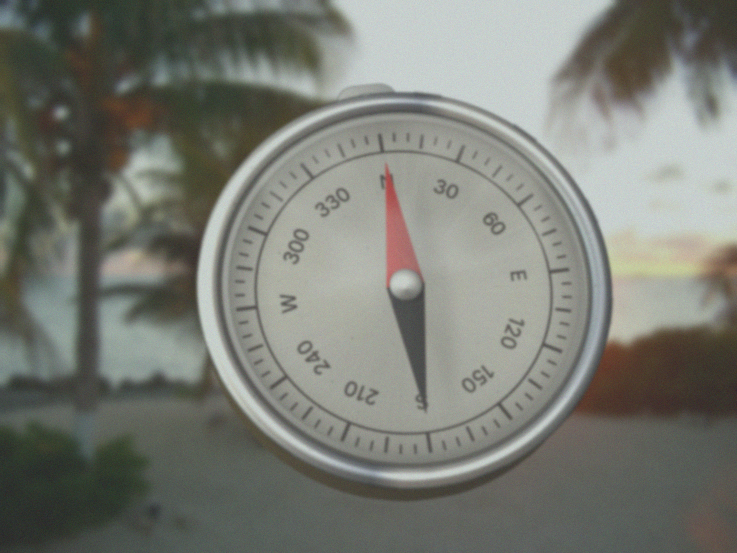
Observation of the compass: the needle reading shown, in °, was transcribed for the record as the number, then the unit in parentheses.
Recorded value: 0 (°)
